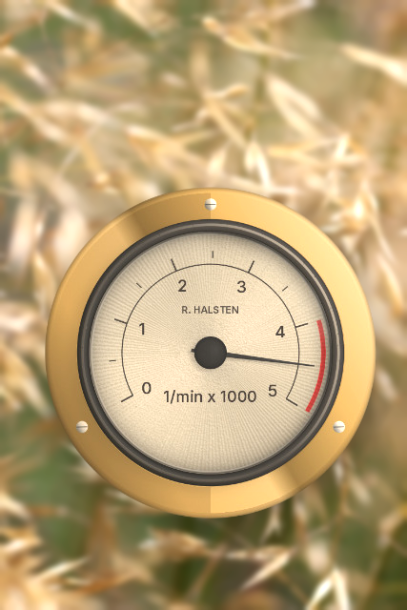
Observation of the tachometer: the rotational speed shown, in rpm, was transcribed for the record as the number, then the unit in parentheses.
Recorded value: 4500 (rpm)
